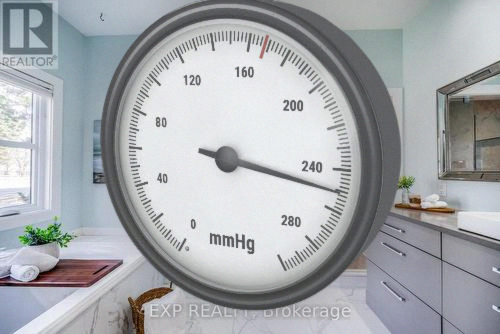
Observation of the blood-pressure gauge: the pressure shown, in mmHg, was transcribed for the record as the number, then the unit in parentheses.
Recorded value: 250 (mmHg)
